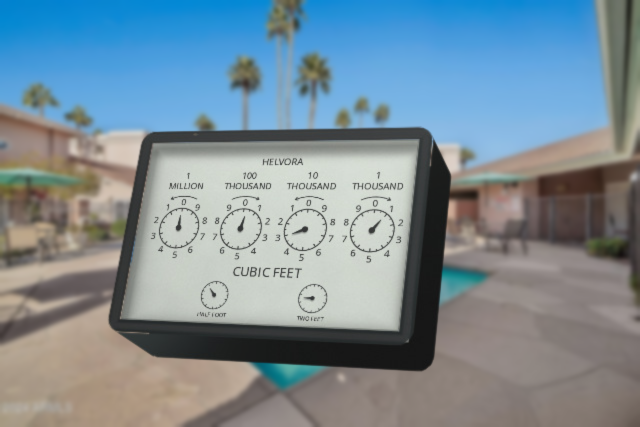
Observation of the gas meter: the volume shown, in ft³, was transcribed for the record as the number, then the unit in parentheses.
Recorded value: 3100 (ft³)
